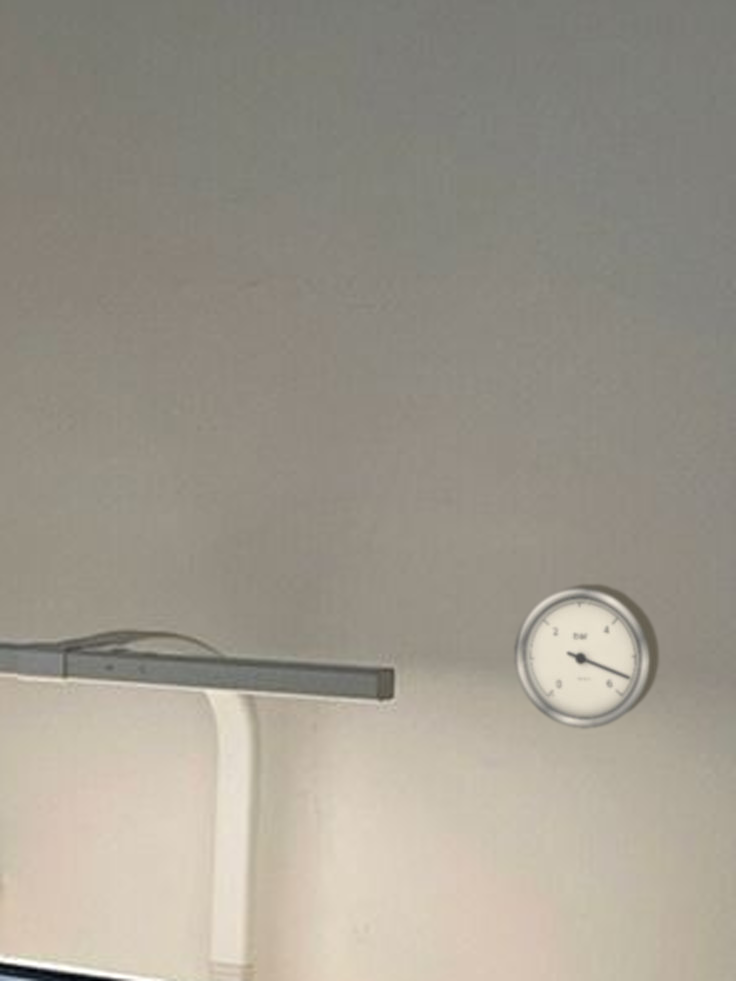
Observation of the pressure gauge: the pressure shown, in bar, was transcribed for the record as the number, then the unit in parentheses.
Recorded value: 5.5 (bar)
